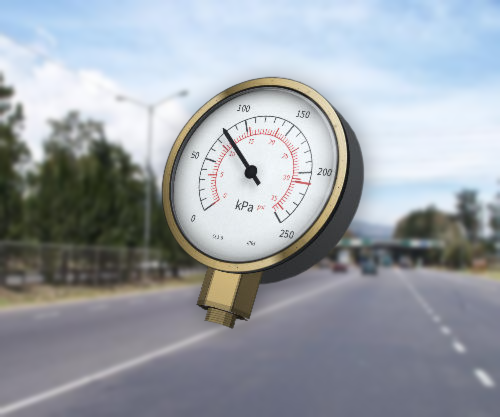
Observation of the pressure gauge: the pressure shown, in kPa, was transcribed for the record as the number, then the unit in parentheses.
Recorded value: 80 (kPa)
